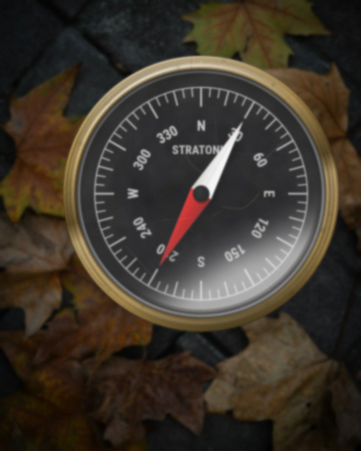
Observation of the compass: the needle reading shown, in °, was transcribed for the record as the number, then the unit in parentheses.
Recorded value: 210 (°)
